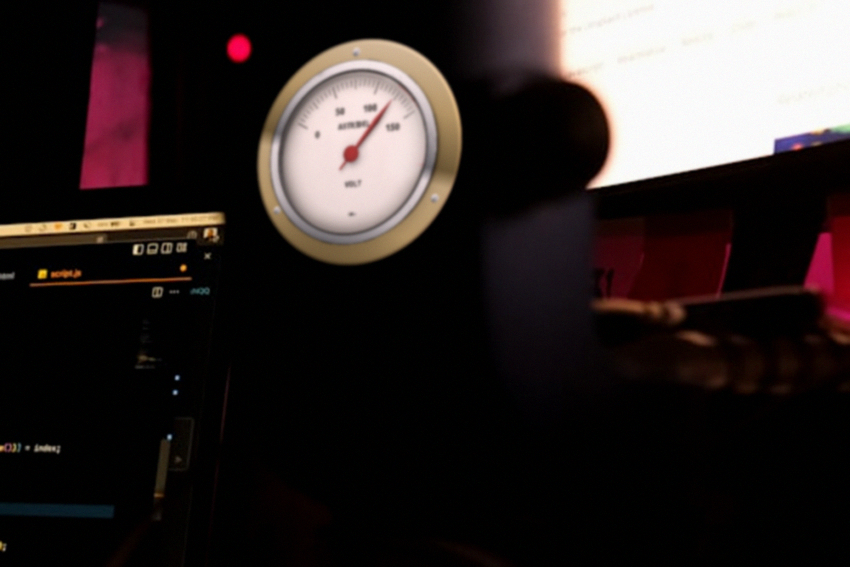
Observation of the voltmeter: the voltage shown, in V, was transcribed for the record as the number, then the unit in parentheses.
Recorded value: 125 (V)
